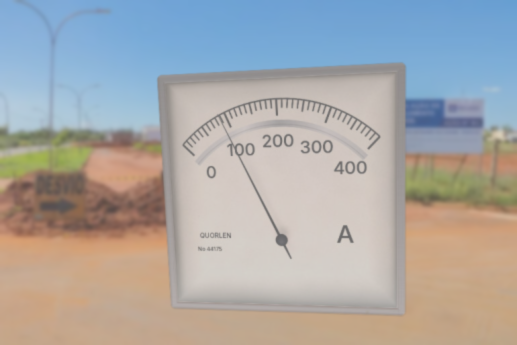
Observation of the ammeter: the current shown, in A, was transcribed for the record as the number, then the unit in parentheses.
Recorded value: 90 (A)
